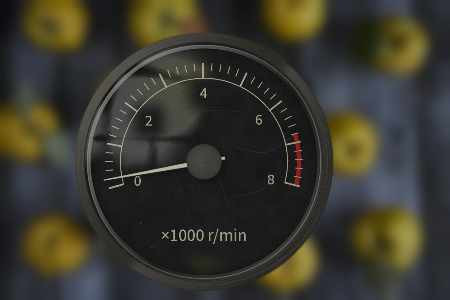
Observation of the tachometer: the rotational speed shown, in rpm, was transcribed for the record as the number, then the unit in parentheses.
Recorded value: 200 (rpm)
